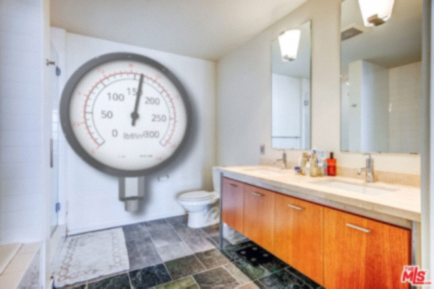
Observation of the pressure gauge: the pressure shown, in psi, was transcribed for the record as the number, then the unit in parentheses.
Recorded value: 160 (psi)
